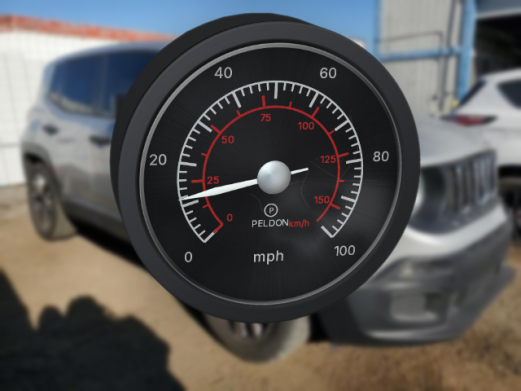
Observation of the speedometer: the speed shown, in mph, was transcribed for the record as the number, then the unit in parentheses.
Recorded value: 12 (mph)
